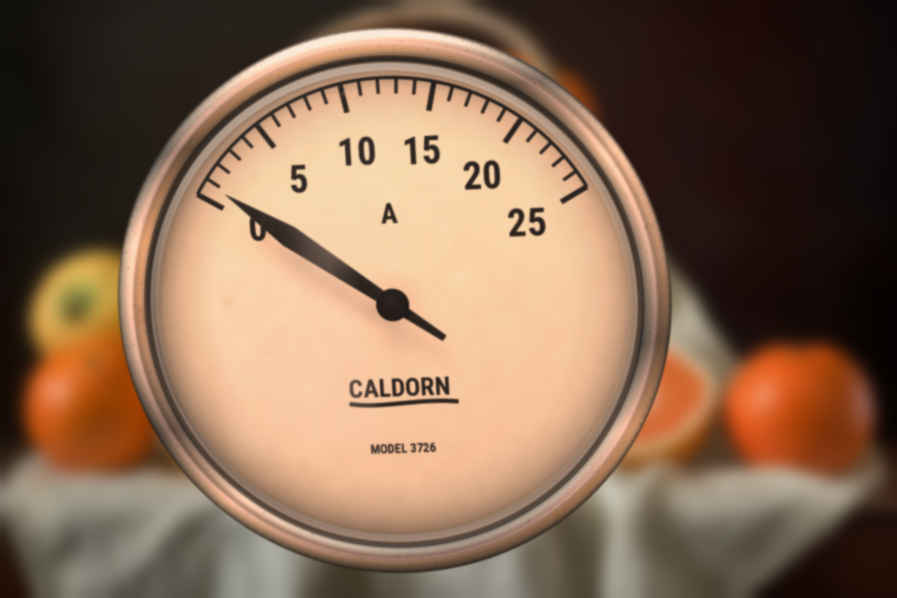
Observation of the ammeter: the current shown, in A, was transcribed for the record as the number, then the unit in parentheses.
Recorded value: 1 (A)
